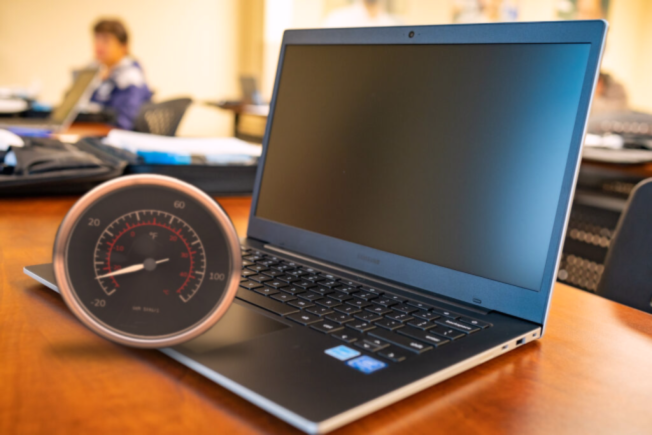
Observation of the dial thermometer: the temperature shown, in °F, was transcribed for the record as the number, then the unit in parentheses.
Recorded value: -8 (°F)
